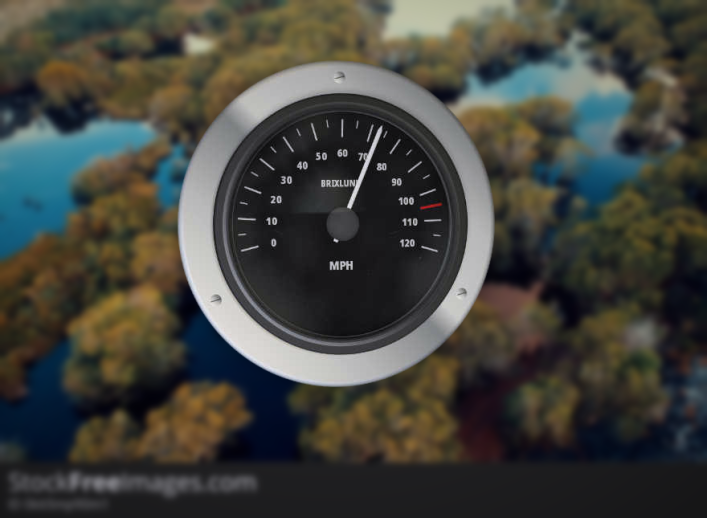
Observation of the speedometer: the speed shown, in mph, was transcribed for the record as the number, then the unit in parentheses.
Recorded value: 72.5 (mph)
